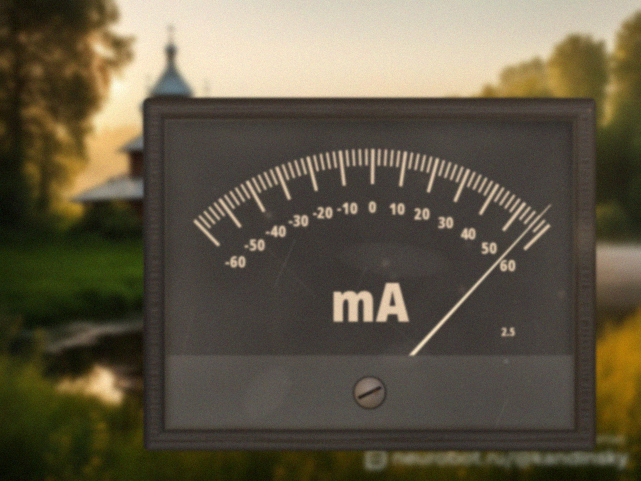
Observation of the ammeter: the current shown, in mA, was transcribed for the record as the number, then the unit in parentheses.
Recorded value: 56 (mA)
